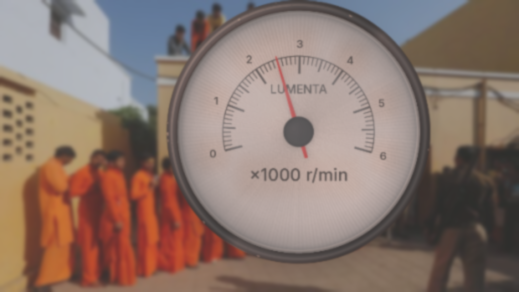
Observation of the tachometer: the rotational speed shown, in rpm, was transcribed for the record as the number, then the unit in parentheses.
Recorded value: 2500 (rpm)
